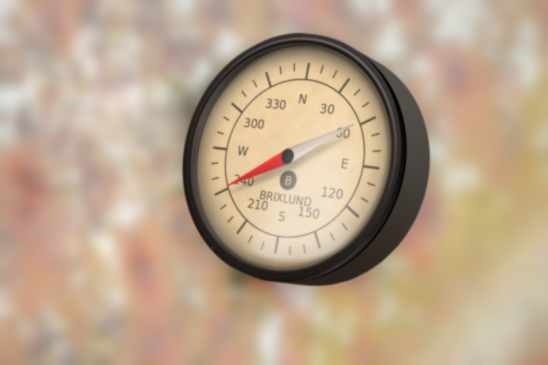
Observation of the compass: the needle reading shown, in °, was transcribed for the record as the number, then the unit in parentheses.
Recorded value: 240 (°)
